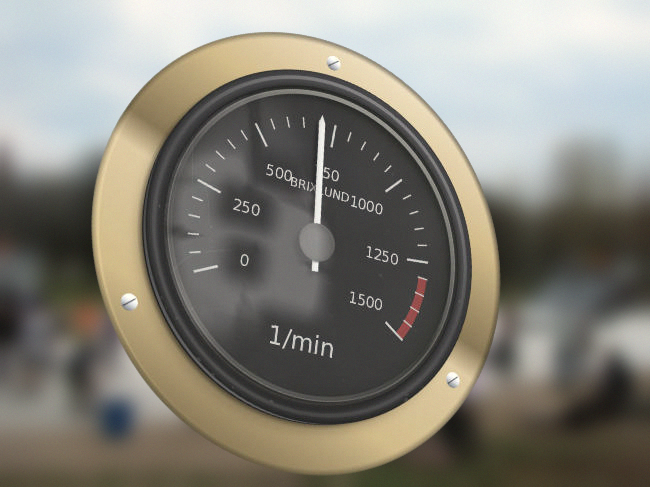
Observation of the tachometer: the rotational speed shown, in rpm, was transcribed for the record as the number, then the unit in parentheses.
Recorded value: 700 (rpm)
